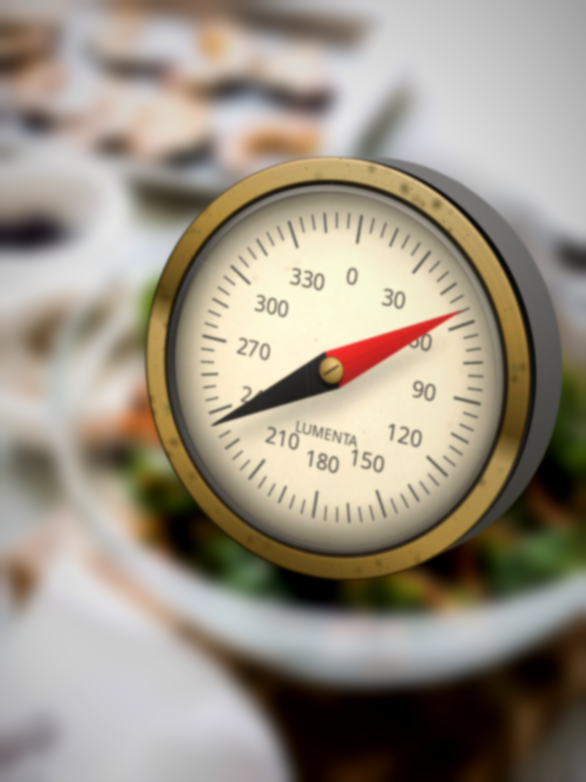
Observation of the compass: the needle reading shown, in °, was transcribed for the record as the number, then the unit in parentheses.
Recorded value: 55 (°)
